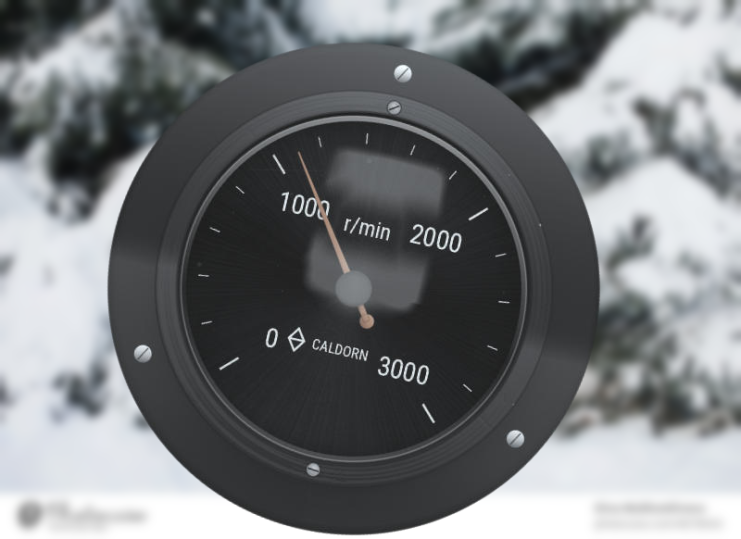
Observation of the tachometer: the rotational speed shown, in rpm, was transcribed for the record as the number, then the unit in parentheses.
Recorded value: 1100 (rpm)
